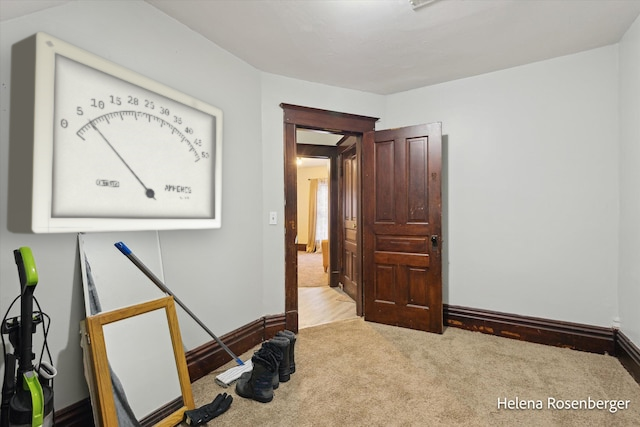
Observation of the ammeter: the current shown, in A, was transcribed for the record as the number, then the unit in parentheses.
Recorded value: 5 (A)
